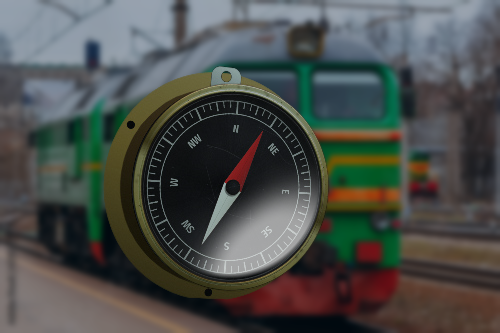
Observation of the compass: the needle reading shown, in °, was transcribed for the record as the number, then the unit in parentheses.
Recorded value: 25 (°)
